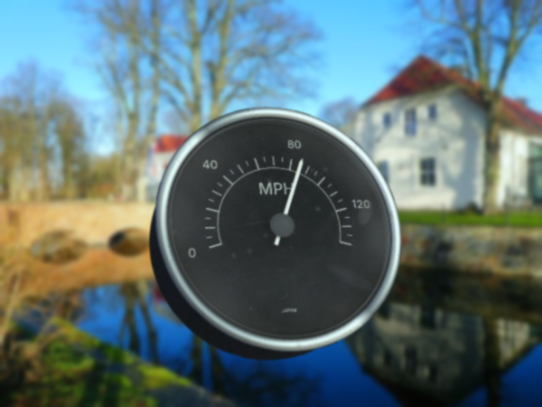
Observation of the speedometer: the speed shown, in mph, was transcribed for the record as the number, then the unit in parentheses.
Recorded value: 85 (mph)
